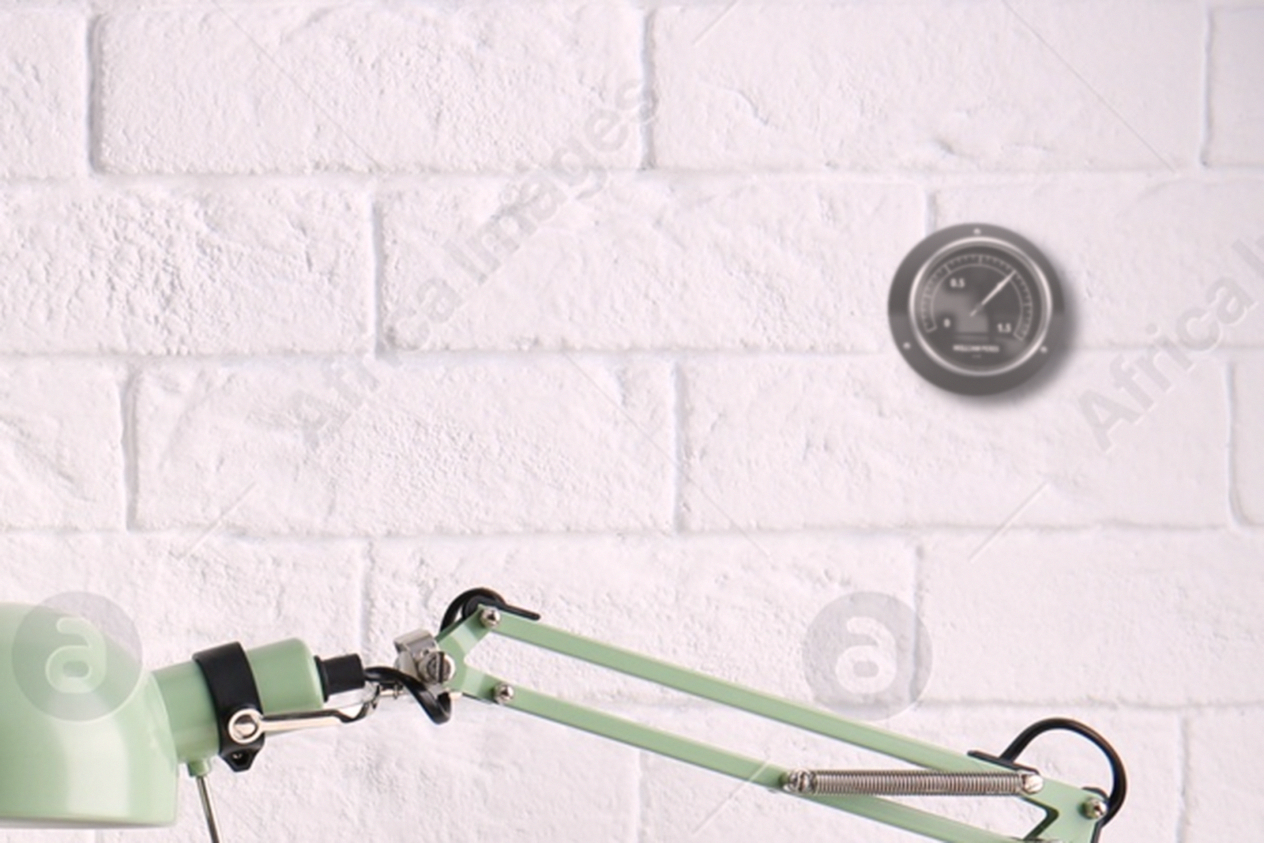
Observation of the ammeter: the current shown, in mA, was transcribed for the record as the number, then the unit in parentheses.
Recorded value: 1 (mA)
